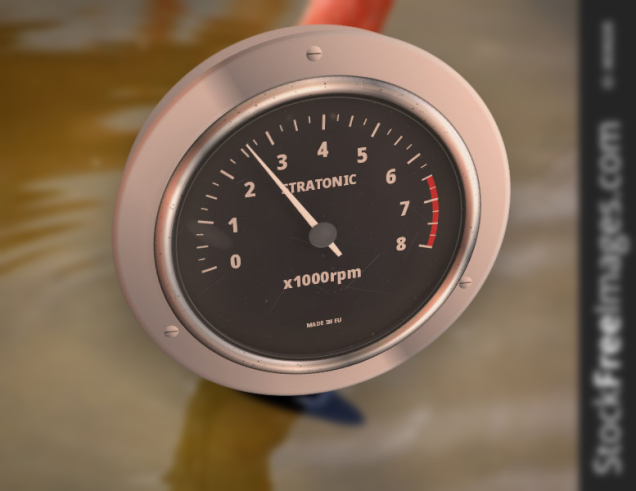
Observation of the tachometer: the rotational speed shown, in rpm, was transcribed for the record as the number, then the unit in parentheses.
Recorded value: 2625 (rpm)
